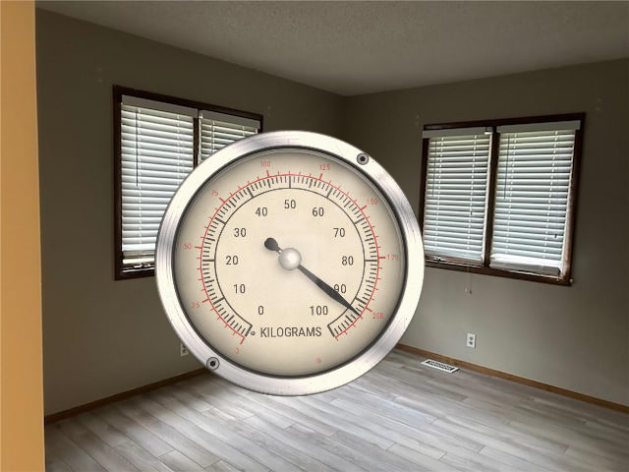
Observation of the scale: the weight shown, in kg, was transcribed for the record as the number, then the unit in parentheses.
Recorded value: 93 (kg)
